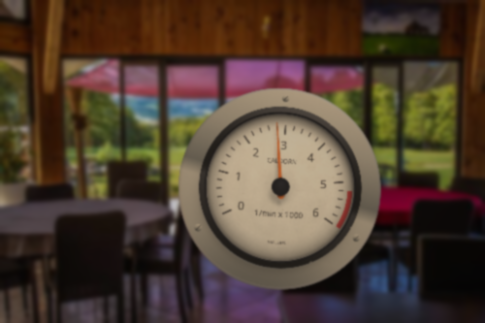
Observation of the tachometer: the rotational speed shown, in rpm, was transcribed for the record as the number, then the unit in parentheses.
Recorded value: 2800 (rpm)
